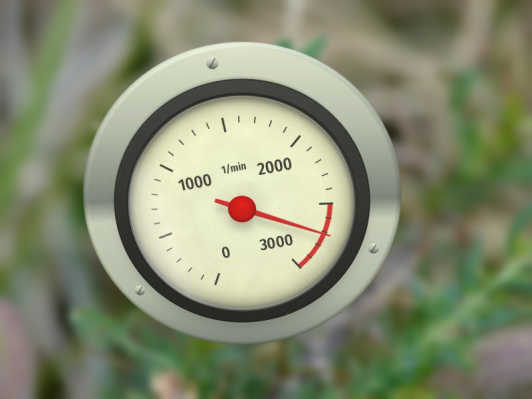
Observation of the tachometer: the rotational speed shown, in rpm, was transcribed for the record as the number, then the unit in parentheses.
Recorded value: 2700 (rpm)
